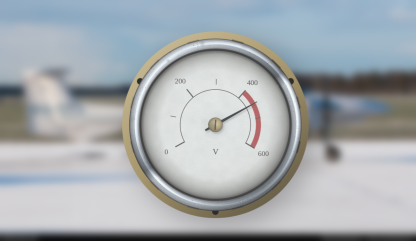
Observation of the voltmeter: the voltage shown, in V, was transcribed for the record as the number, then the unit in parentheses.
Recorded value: 450 (V)
